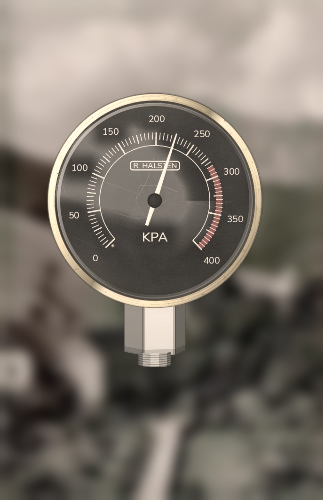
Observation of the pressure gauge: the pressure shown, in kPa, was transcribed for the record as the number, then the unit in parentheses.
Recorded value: 225 (kPa)
